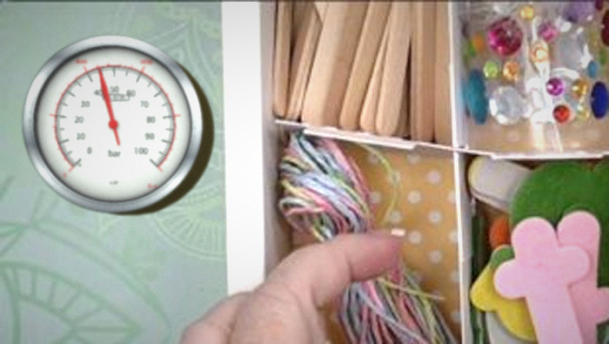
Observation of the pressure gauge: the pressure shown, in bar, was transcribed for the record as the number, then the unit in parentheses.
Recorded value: 45 (bar)
